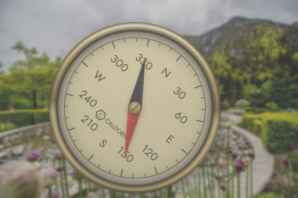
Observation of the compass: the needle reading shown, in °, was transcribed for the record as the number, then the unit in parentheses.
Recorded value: 150 (°)
